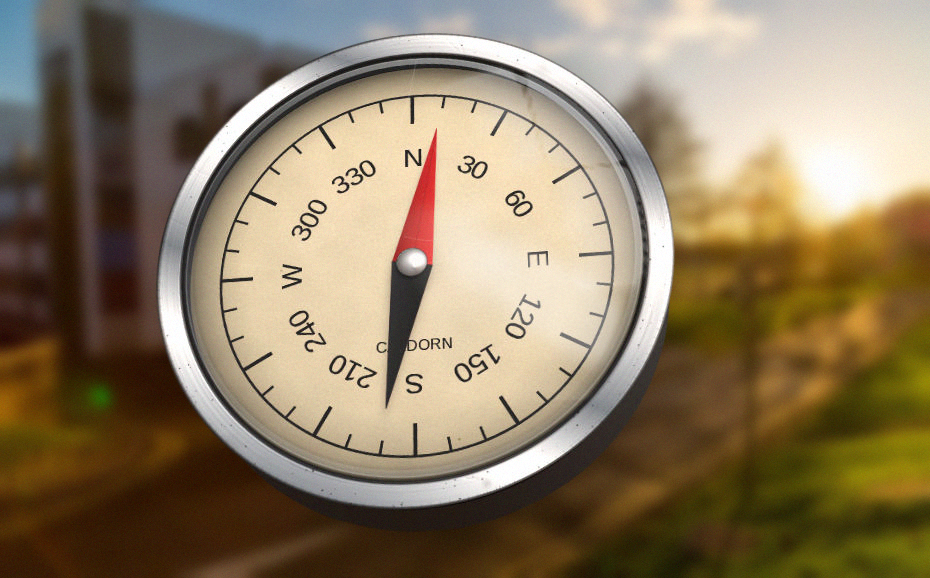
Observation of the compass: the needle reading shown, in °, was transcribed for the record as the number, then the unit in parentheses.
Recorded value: 10 (°)
